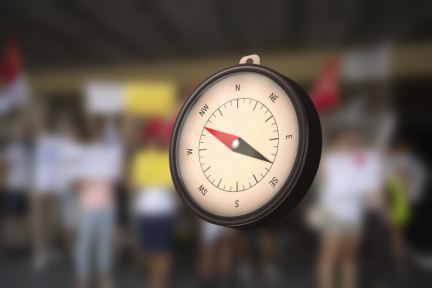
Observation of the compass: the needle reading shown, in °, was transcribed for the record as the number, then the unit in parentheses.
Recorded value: 300 (°)
